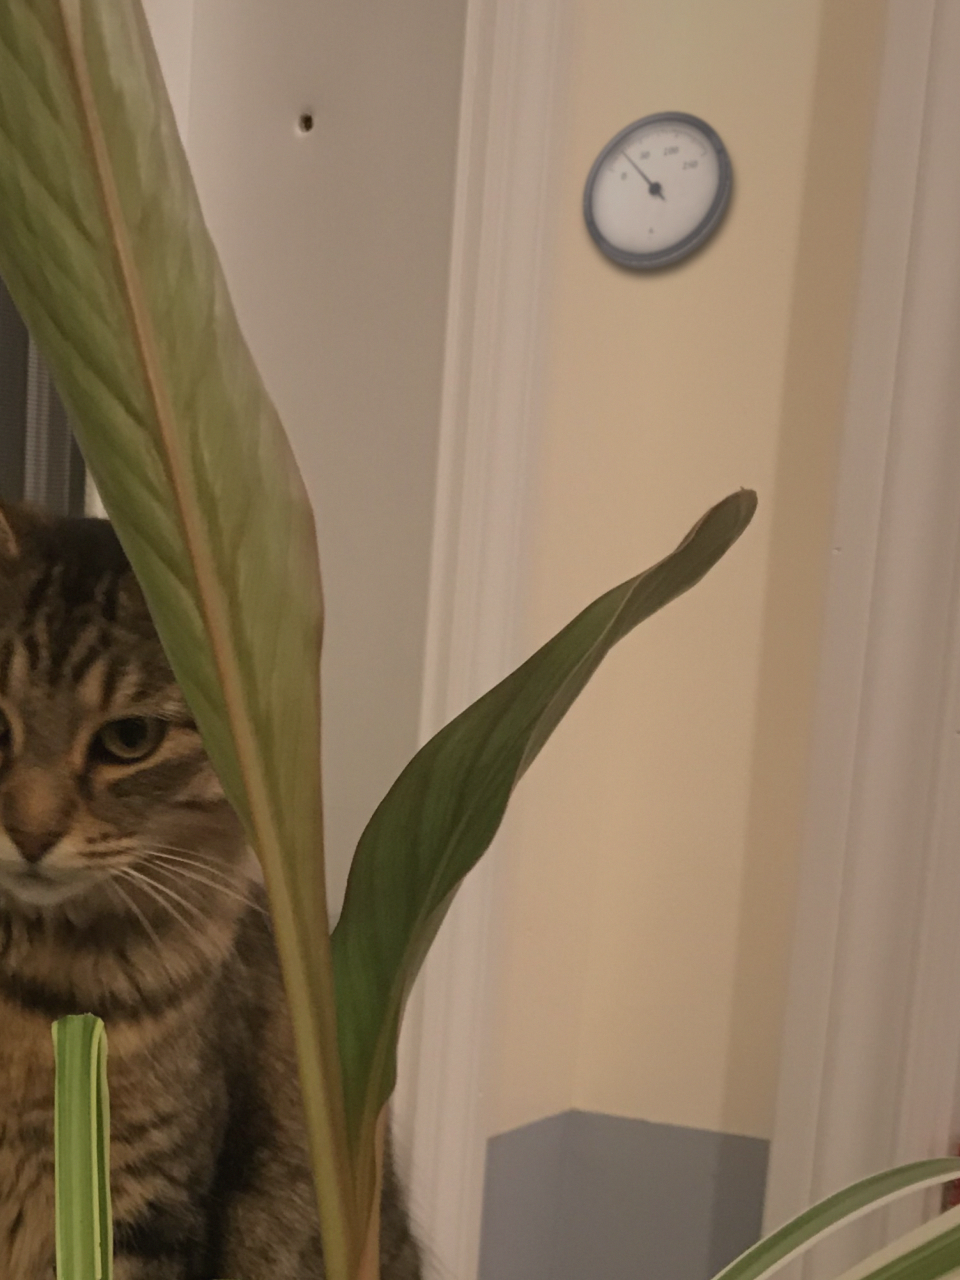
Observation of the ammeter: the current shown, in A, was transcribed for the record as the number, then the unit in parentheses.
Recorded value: 25 (A)
